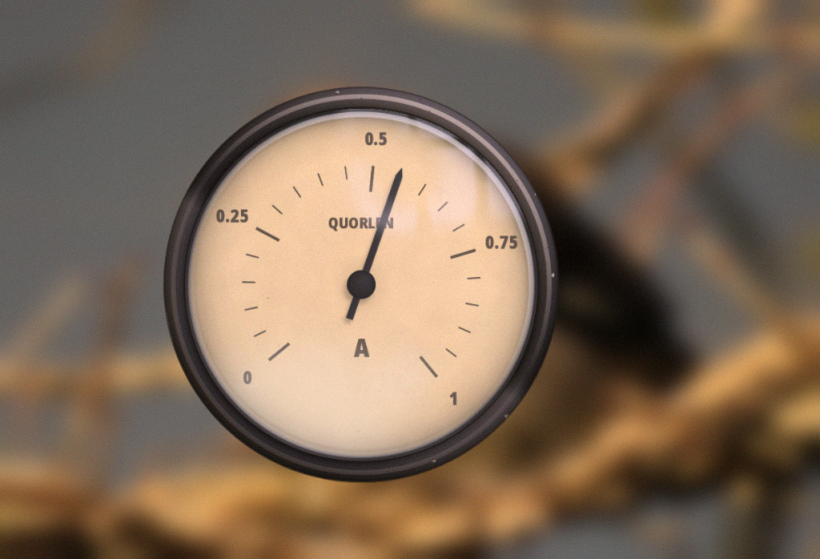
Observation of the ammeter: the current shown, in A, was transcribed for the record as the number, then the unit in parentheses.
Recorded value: 0.55 (A)
